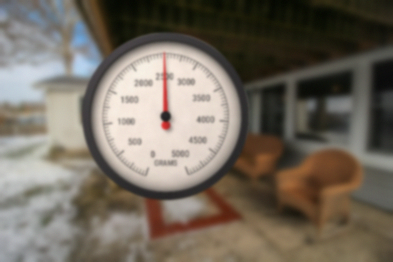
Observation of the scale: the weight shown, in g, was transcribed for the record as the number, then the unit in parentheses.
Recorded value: 2500 (g)
